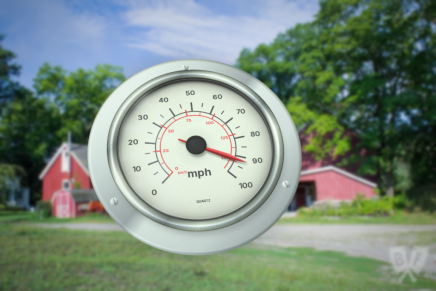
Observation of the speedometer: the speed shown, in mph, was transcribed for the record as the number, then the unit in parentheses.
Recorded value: 92.5 (mph)
